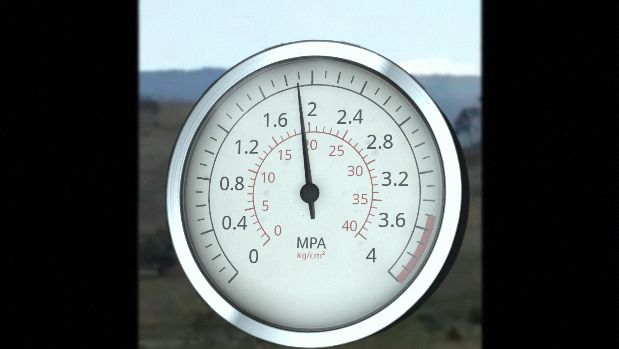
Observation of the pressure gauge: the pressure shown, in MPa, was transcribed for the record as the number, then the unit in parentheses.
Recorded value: 1.9 (MPa)
